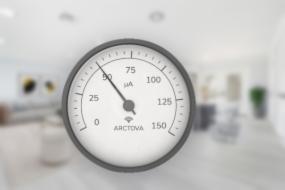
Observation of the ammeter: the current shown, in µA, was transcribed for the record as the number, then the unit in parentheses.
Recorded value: 50 (µA)
